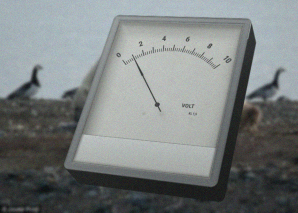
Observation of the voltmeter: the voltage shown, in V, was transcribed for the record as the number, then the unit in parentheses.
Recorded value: 1 (V)
